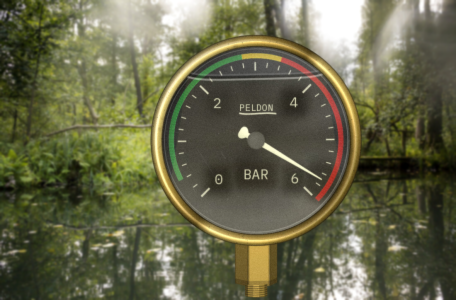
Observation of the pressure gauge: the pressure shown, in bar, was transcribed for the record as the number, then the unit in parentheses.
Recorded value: 5.7 (bar)
